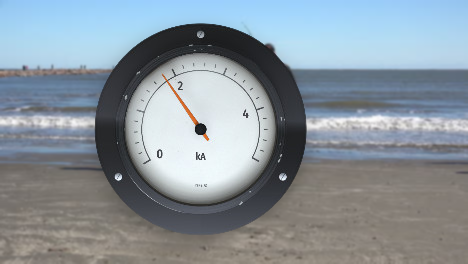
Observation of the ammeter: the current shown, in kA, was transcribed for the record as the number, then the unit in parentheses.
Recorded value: 1.8 (kA)
